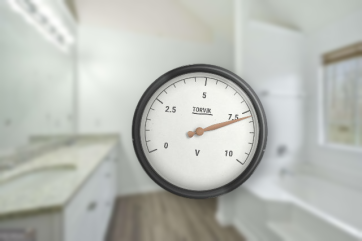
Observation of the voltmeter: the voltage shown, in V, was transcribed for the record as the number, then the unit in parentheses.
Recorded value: 7.75 (V)
